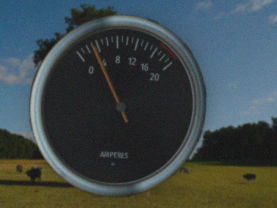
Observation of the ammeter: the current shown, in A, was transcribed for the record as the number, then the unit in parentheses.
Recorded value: 3 (A)
